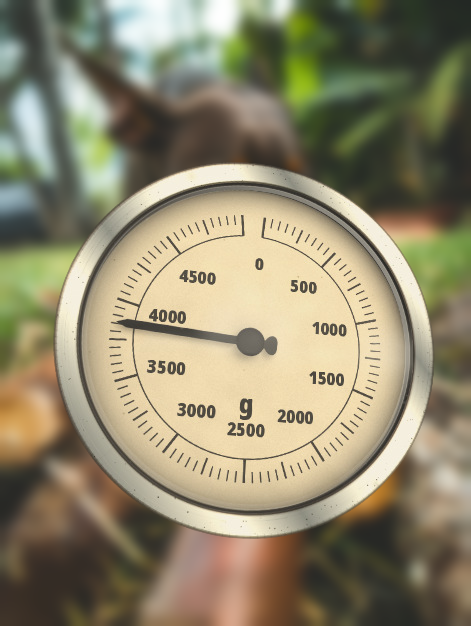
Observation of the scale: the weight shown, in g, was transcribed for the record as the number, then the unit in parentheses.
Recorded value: 3850 (g)
